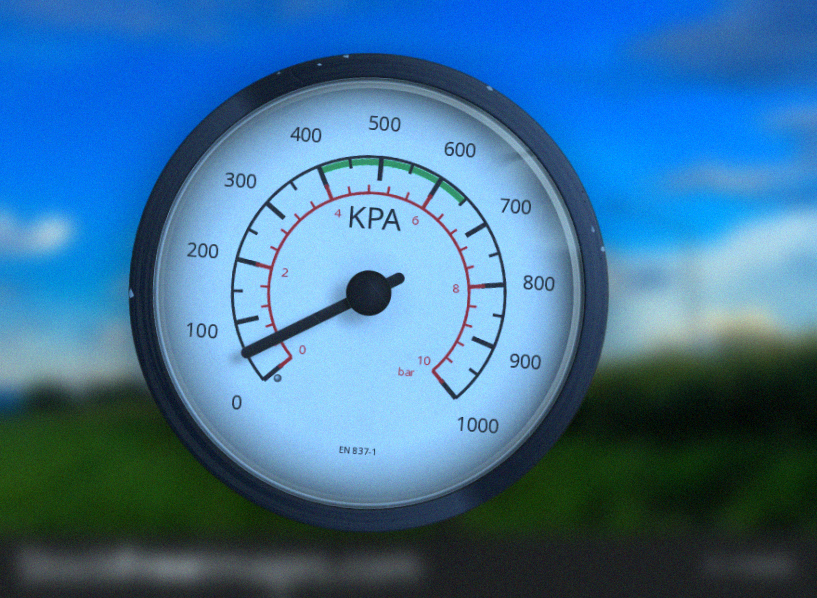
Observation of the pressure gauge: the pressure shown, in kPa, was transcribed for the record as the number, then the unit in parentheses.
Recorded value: 50 (kPa)
